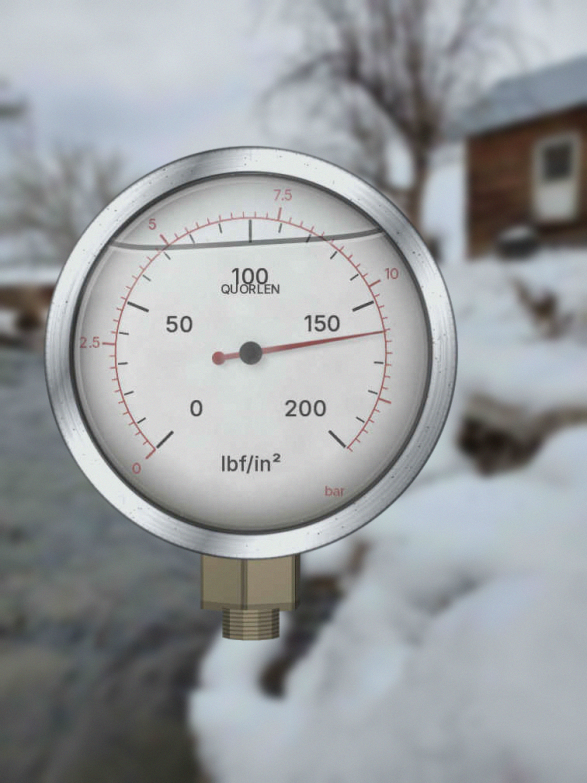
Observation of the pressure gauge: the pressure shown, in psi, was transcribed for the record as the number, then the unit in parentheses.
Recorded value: 160 (psi)
